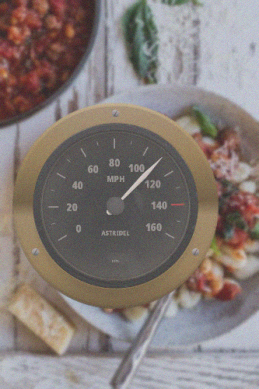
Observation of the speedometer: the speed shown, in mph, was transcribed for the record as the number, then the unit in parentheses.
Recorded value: 110 (mph)
